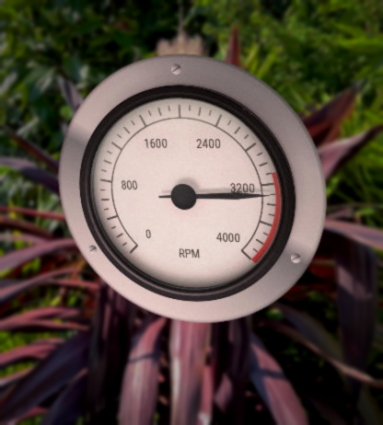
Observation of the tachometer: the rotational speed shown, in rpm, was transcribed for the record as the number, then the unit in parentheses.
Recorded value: 3300 (rpm)
